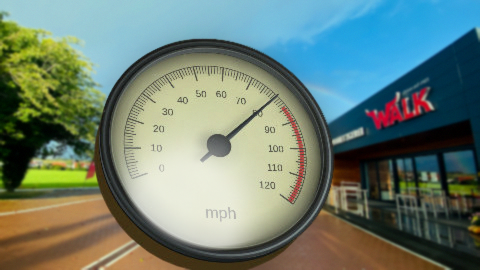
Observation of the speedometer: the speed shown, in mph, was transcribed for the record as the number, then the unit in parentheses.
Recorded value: 80 (mph)
